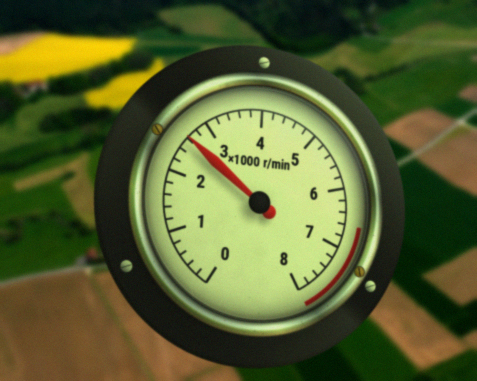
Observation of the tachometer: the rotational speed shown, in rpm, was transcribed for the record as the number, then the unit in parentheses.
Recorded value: 2600 (rpm)
